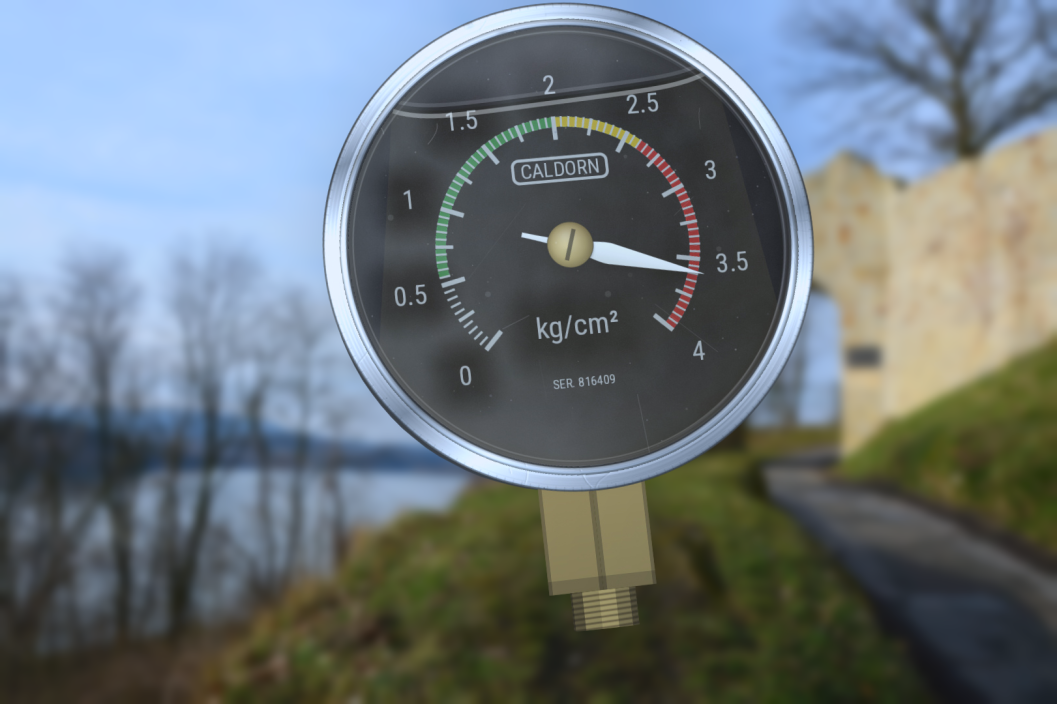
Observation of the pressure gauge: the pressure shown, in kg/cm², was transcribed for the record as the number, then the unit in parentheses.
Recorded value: 3.6 (kg/cm²)
